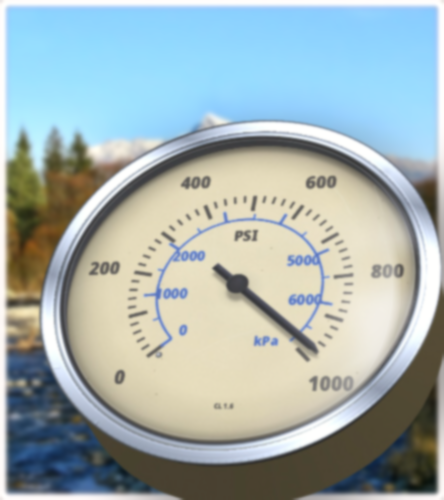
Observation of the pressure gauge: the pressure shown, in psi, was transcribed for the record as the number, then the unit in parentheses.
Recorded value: 980 (psi)
